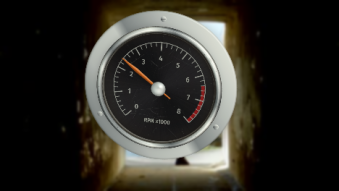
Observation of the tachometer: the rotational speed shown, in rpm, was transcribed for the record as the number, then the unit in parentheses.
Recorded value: 2400 (rpm)
